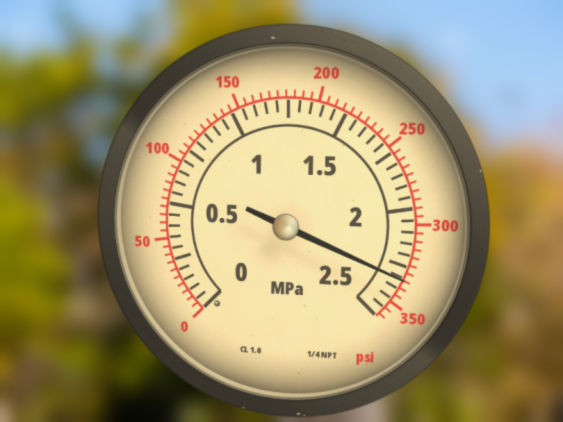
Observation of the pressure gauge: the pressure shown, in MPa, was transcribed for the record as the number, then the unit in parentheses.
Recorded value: 2.3 (MPa)
